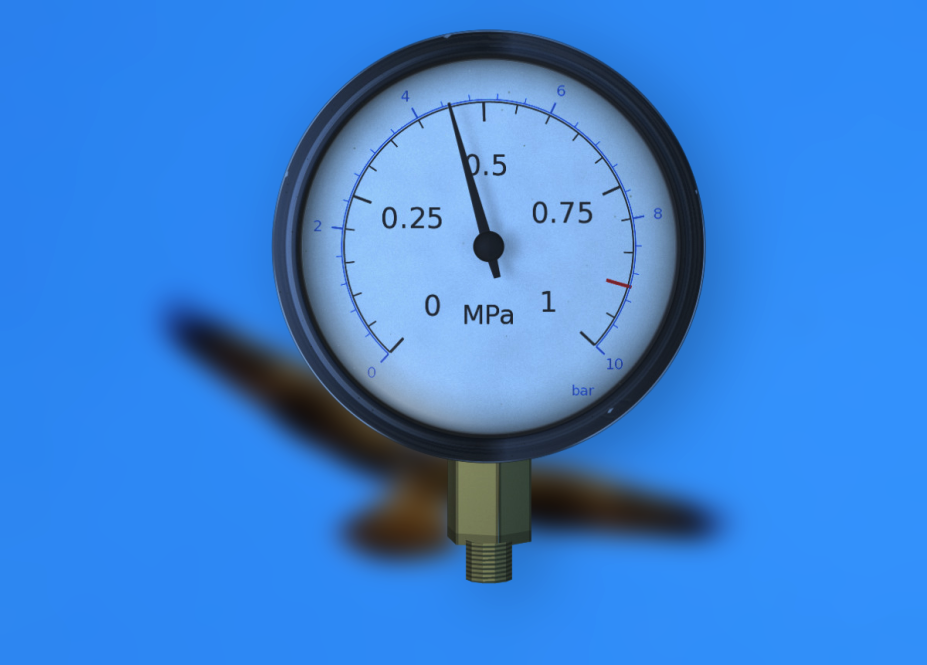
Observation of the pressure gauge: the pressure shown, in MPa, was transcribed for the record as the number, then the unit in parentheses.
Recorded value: 0.45 (MPa)
